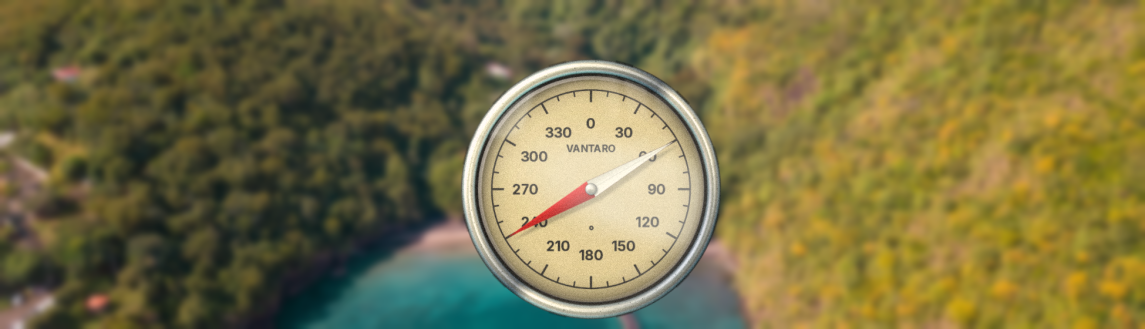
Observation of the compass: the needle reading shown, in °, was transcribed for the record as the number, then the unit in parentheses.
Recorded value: 240 (°)
